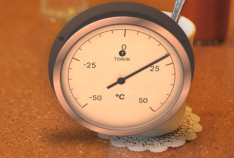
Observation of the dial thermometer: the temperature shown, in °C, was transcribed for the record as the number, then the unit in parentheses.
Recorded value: 20 (°C)
